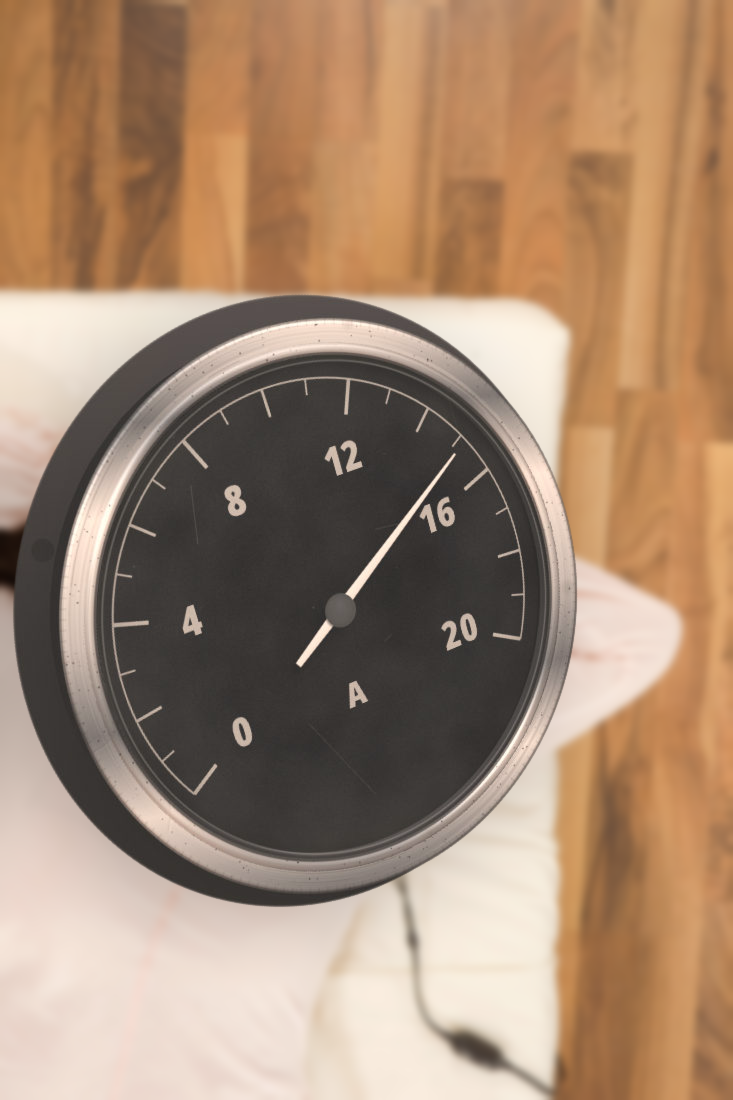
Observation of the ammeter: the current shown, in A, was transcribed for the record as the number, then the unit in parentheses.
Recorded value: 15 (A)
